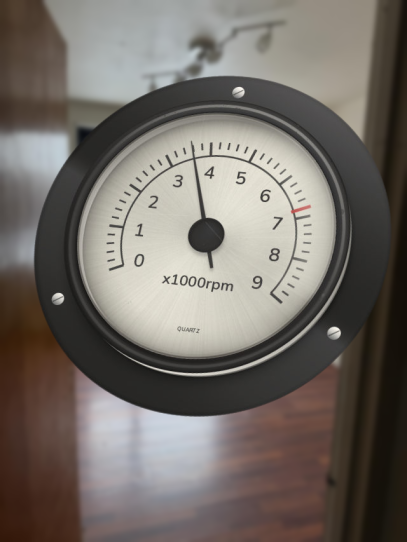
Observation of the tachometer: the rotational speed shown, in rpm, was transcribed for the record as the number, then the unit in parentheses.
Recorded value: 3600 (rpm)
